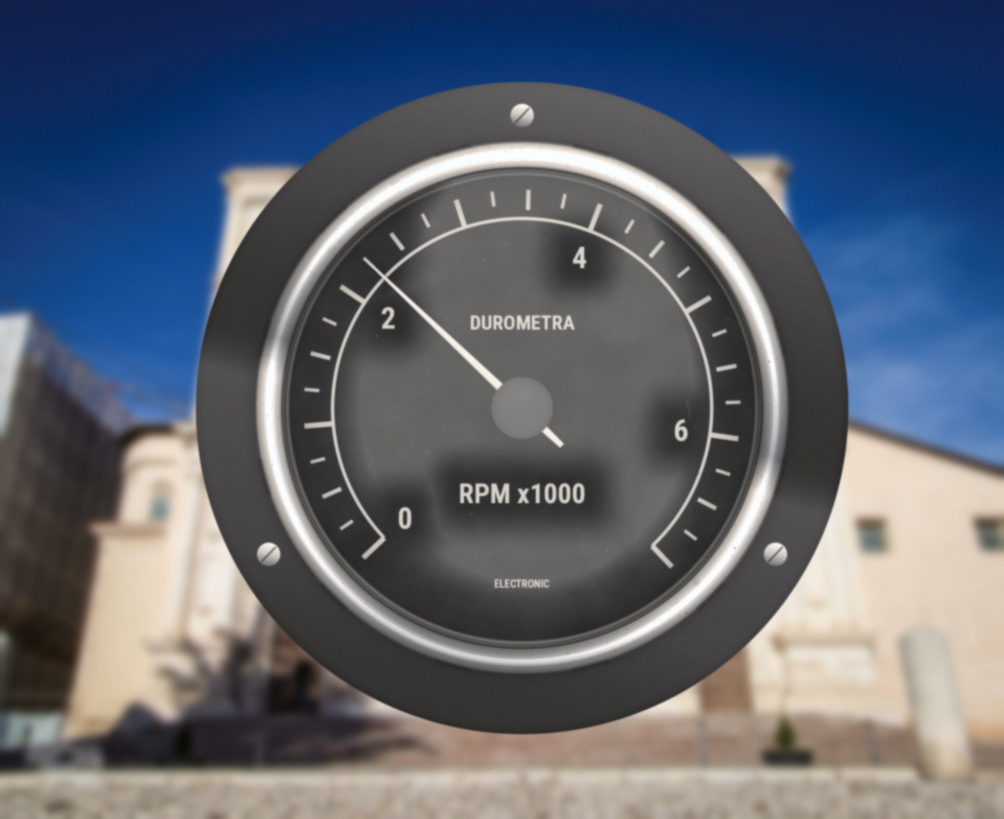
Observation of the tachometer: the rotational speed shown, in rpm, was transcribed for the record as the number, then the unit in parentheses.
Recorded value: 2250 (rpm)
